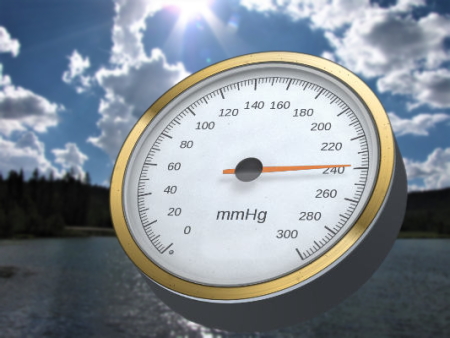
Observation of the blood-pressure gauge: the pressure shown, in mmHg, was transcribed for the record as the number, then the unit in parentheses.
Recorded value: 240 (mmHg)
